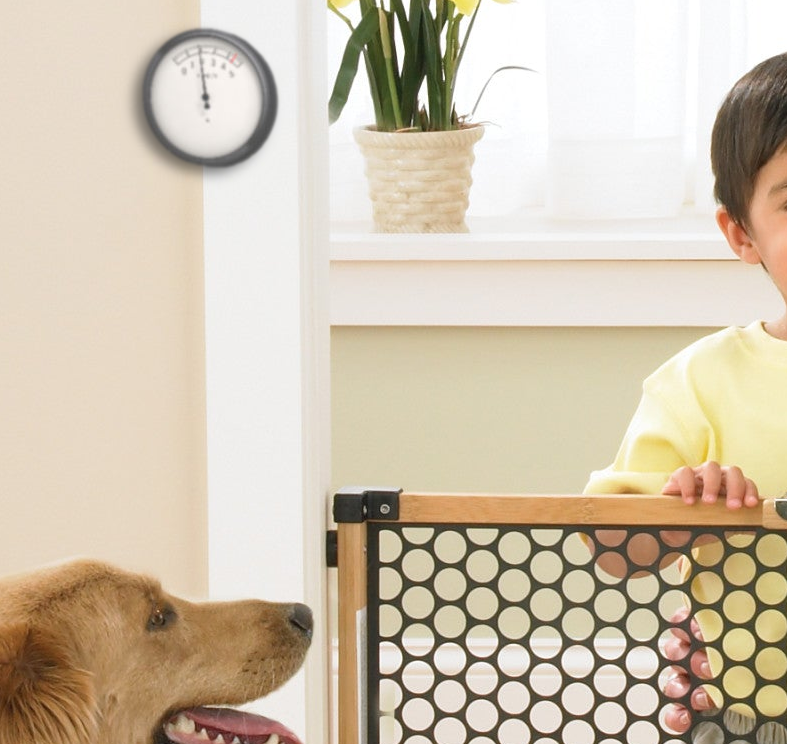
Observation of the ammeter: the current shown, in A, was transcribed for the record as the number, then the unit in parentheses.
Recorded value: 2 (A)
